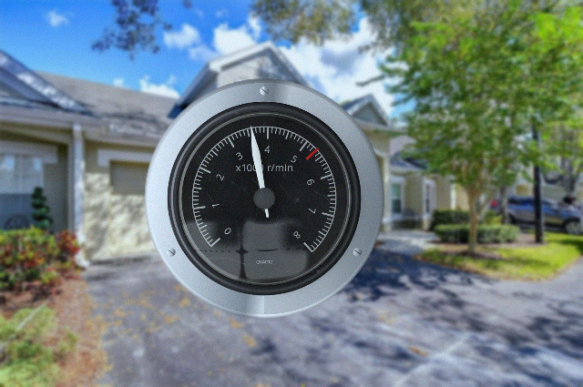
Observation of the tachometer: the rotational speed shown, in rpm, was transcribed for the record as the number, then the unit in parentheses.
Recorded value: 3600 (rpm)
